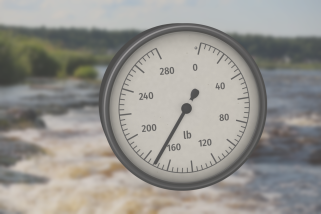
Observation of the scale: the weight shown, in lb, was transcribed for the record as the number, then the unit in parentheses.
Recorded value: 172 (lb)
